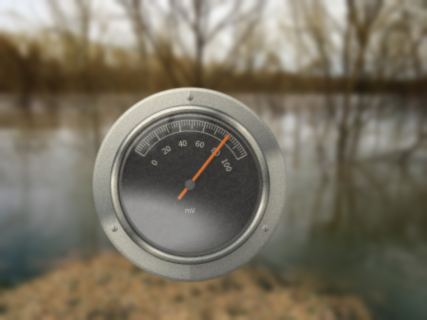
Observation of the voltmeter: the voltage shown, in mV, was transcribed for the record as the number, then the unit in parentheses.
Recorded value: 80 (mV)
